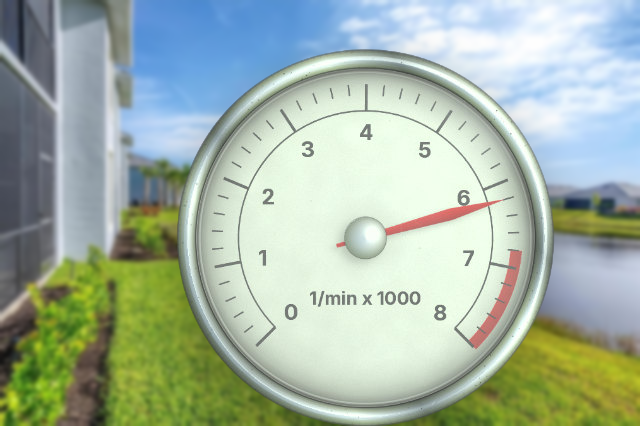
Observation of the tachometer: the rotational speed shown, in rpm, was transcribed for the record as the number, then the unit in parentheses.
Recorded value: 6200 (rpm)
